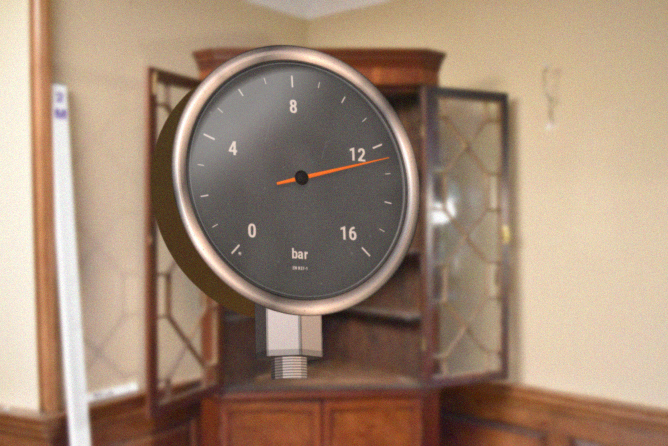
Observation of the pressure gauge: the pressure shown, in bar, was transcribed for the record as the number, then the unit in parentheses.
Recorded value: 12.5 (bar)
